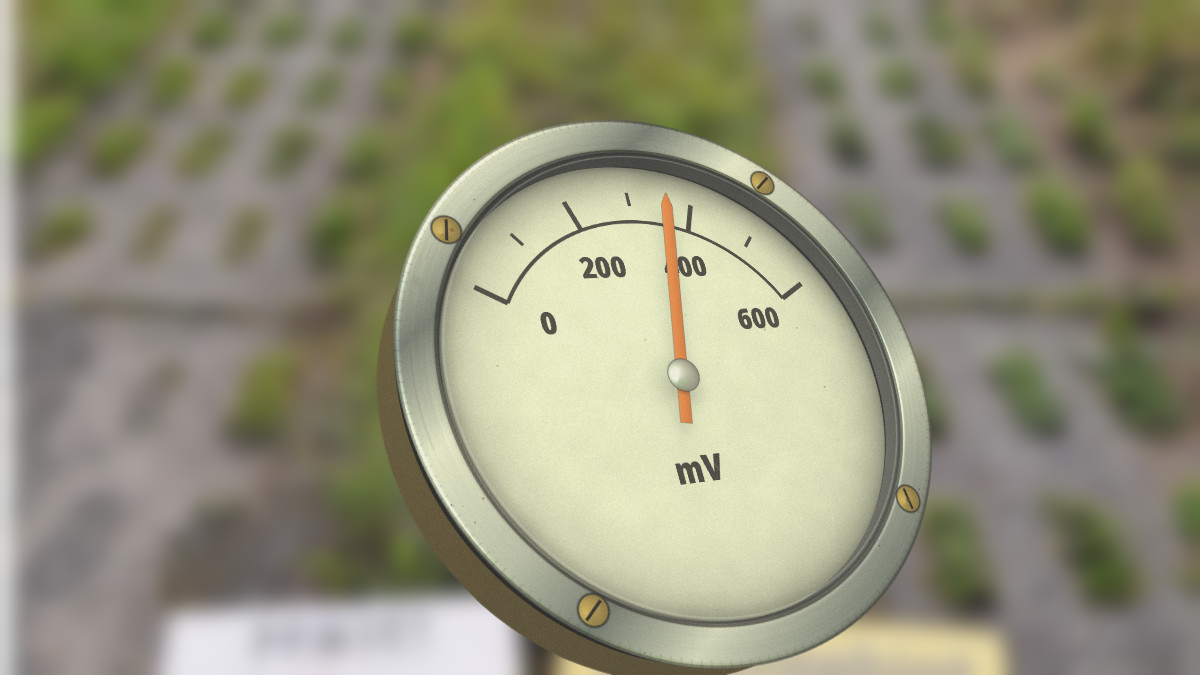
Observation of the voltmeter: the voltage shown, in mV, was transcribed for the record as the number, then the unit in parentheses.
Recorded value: 350 (mV)
